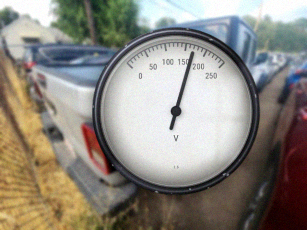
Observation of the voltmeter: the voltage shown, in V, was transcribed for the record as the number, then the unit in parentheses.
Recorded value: 170 (V)
